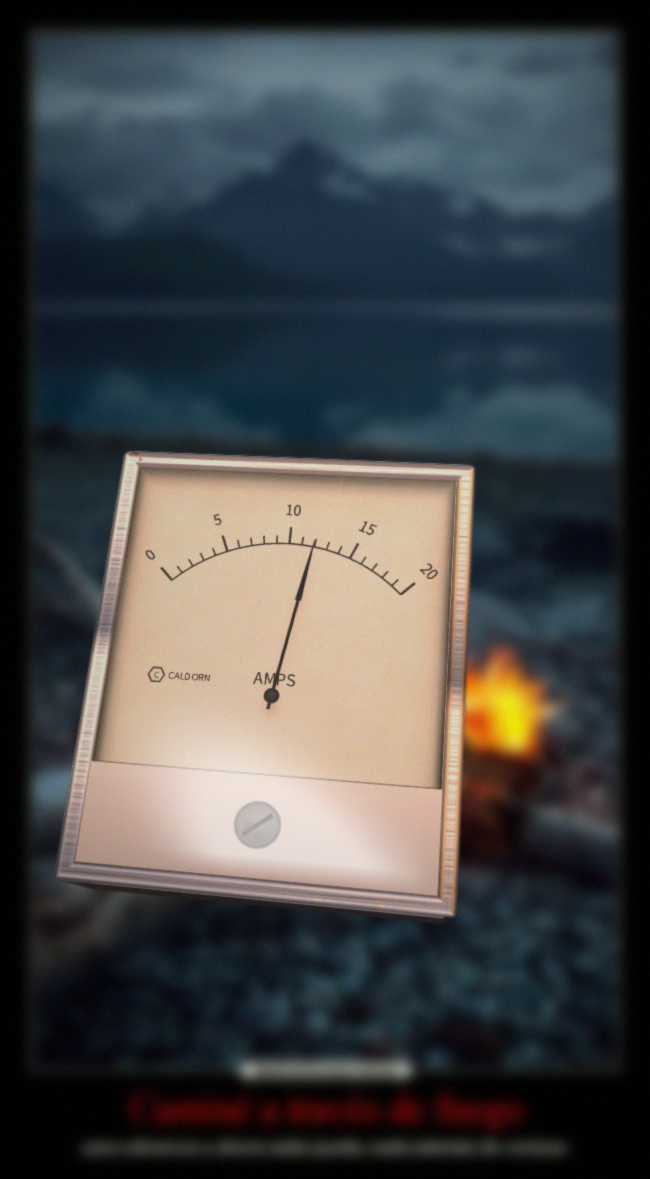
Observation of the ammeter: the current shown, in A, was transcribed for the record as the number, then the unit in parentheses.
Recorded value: 12 (A)
